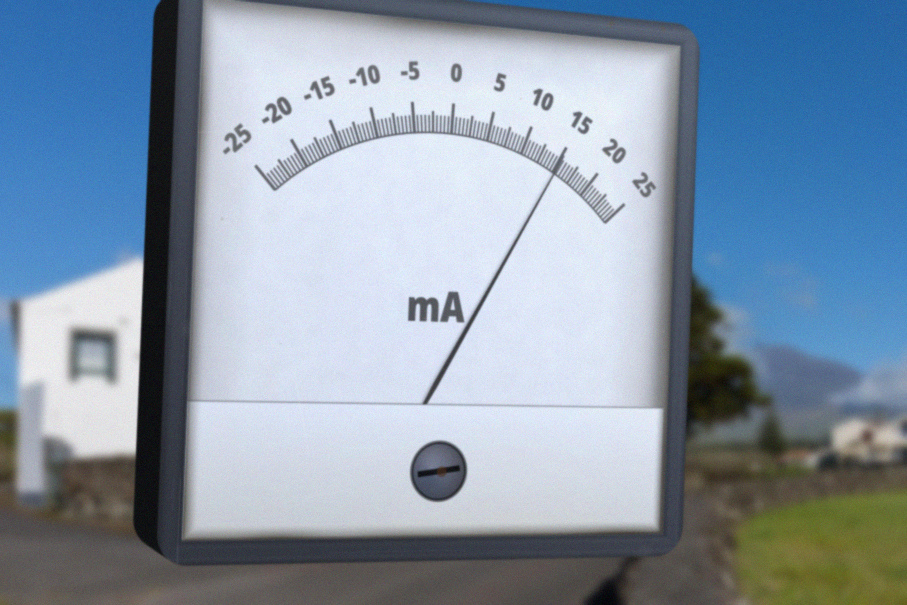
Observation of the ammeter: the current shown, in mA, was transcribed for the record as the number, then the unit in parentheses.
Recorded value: 15 (mA)
